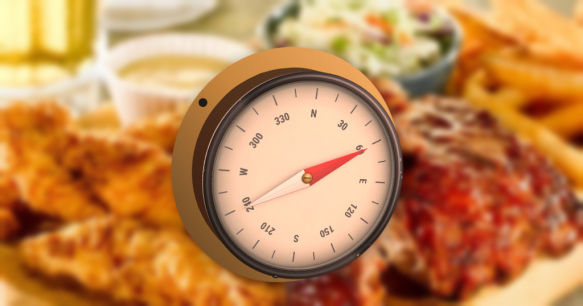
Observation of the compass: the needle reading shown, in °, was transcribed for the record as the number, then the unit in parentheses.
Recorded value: 60 (°)
